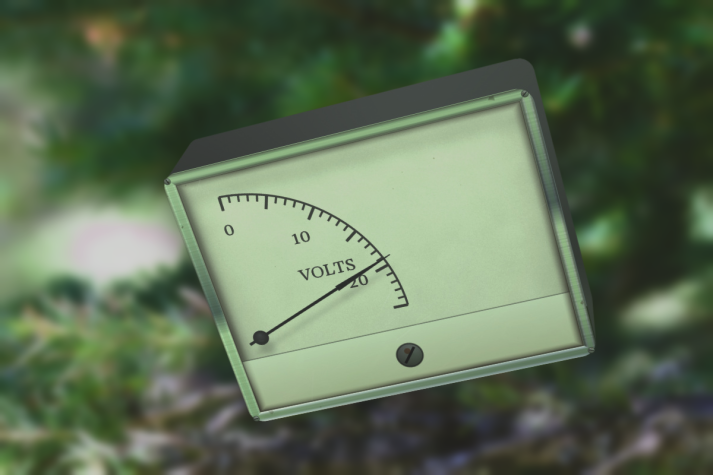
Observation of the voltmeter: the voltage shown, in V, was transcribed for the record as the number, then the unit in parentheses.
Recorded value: 19 (V)
